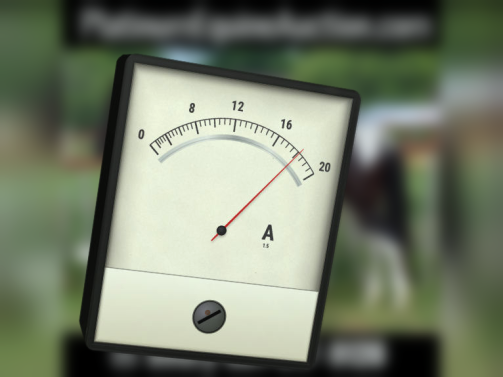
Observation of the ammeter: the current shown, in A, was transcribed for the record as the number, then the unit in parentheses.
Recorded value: 18 (A)
